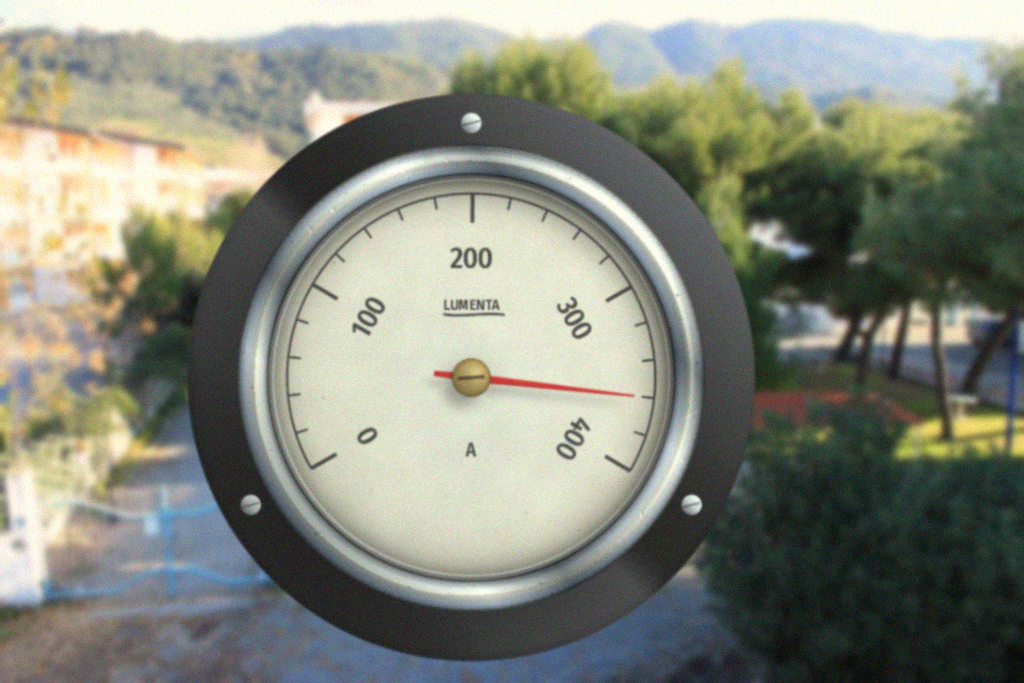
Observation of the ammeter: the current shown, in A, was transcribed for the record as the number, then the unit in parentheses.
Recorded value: 360 (A)
